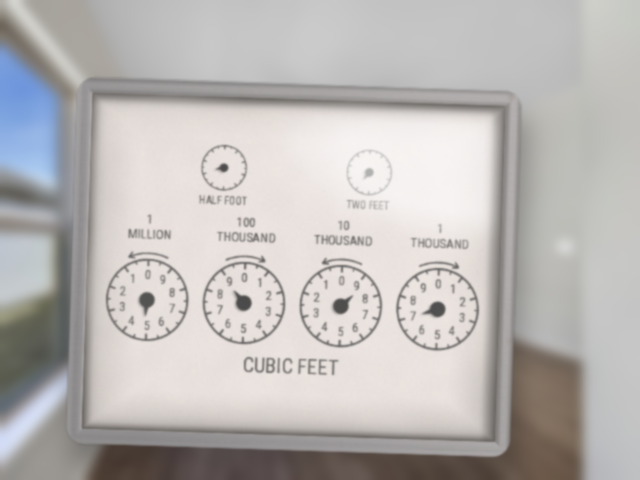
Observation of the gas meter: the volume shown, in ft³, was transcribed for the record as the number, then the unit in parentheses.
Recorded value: 488700 (ft³)
